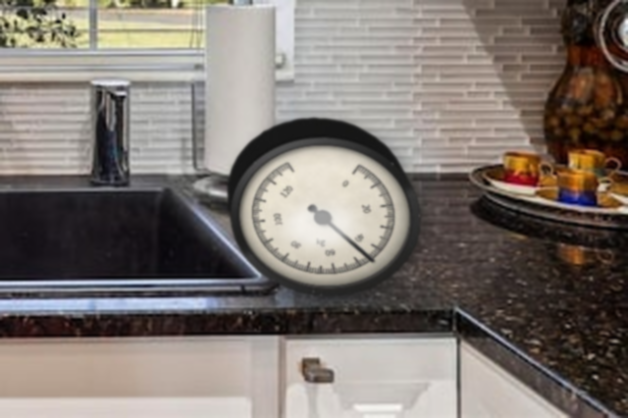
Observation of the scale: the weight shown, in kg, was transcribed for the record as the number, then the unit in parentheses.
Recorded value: 45 (kg)
